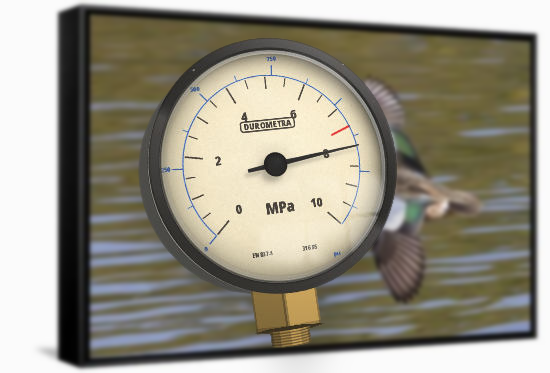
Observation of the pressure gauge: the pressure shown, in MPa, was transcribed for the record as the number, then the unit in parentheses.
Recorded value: 8 (MPa)
